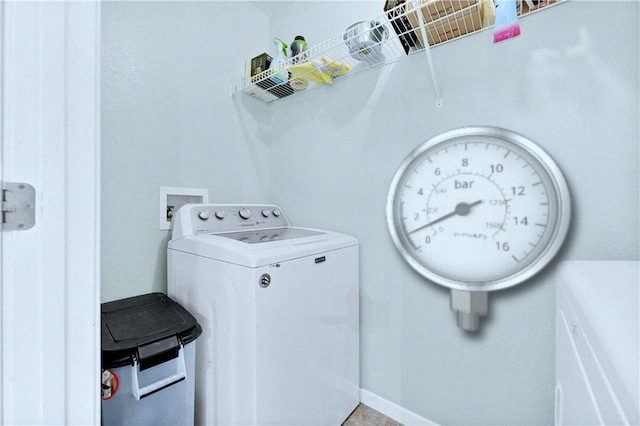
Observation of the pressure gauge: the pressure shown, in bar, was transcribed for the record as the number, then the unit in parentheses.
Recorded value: 1 (bar)
